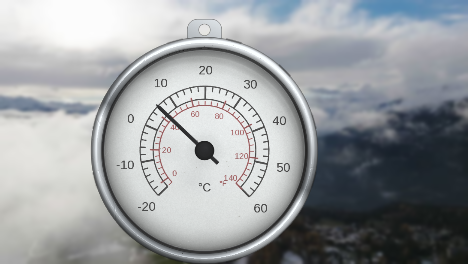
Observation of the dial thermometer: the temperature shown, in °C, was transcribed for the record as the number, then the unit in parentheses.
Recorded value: 6 (°C)
